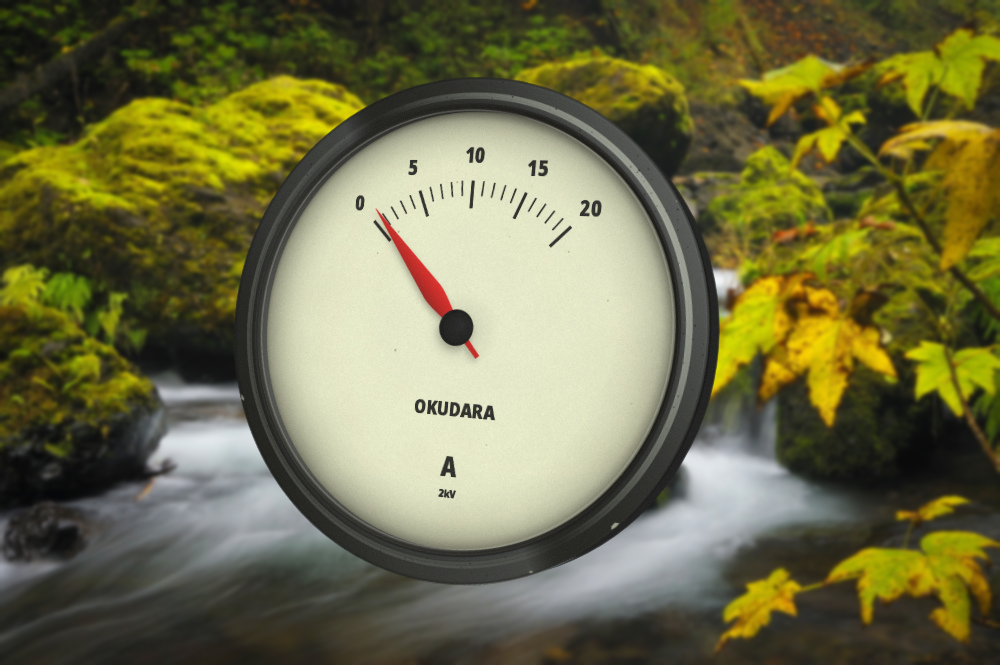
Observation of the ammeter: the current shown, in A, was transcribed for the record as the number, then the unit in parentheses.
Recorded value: 1 (A)
